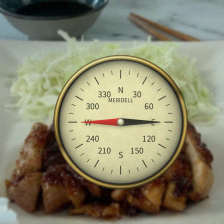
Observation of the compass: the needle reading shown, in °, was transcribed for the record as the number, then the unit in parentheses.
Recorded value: 270 (°)
